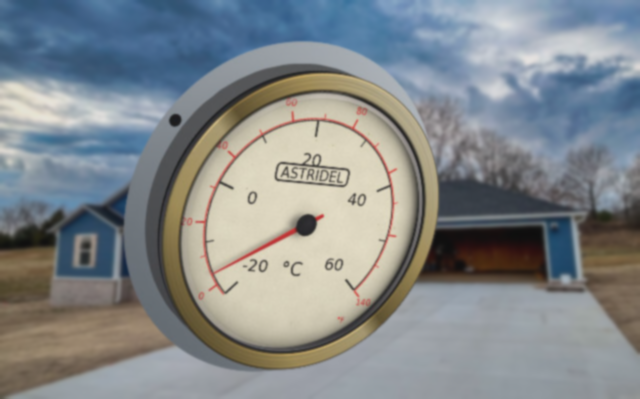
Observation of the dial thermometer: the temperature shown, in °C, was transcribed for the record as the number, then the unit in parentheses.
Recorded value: -15 (°C)
